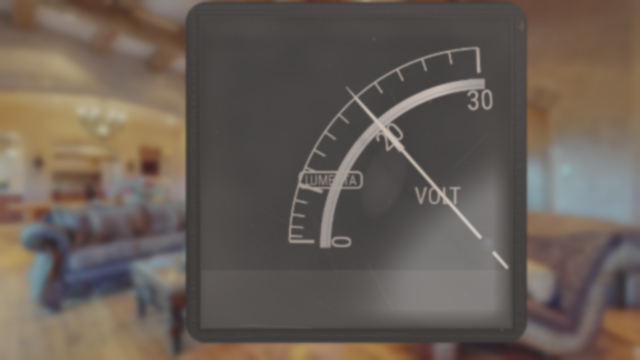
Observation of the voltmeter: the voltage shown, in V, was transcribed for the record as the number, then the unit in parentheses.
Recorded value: 20 (V)
